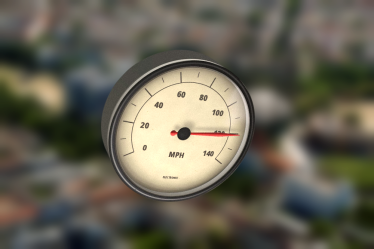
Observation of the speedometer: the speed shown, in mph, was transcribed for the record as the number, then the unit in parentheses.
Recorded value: 120 (mph)
